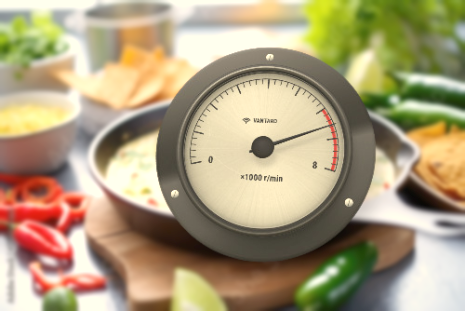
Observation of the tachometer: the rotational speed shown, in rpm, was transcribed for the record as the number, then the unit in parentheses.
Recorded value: 6600 (rpm)
